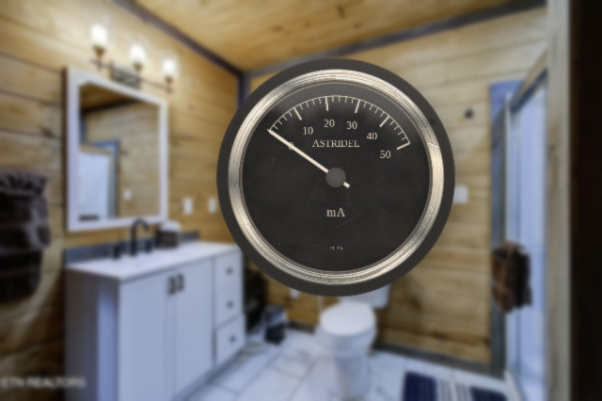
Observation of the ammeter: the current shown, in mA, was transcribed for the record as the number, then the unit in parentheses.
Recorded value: 0 (mA)
